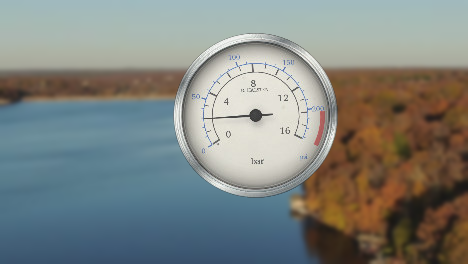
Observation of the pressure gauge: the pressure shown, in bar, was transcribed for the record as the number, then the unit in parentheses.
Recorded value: 2 (bar)
